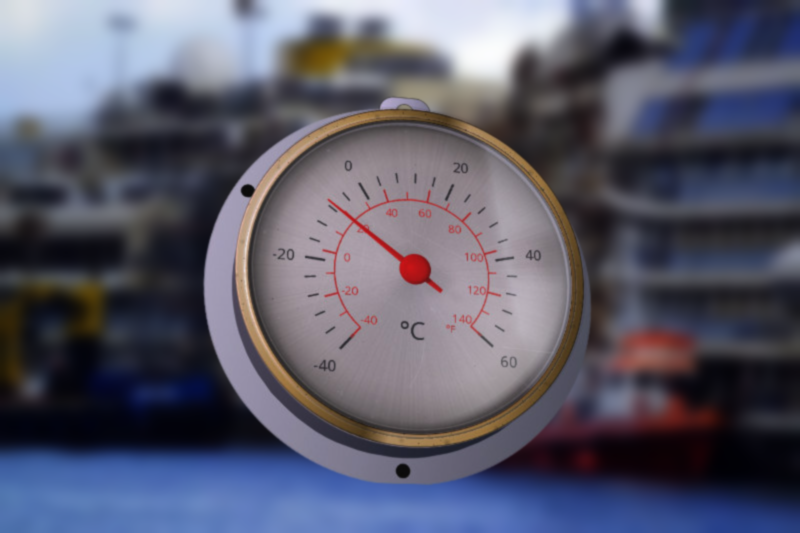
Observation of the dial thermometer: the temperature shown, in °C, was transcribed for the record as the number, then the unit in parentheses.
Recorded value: -8 (°C)
